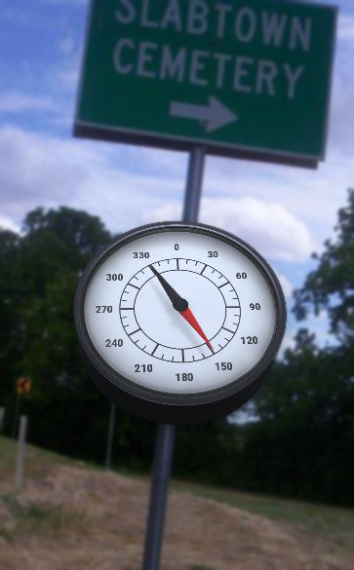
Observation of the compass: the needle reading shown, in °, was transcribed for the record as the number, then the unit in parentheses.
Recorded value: 150 (°)
